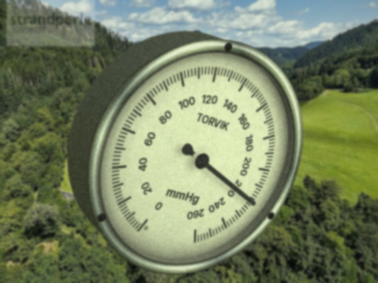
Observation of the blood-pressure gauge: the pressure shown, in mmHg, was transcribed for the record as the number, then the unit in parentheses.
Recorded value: 220 (mmHg)
